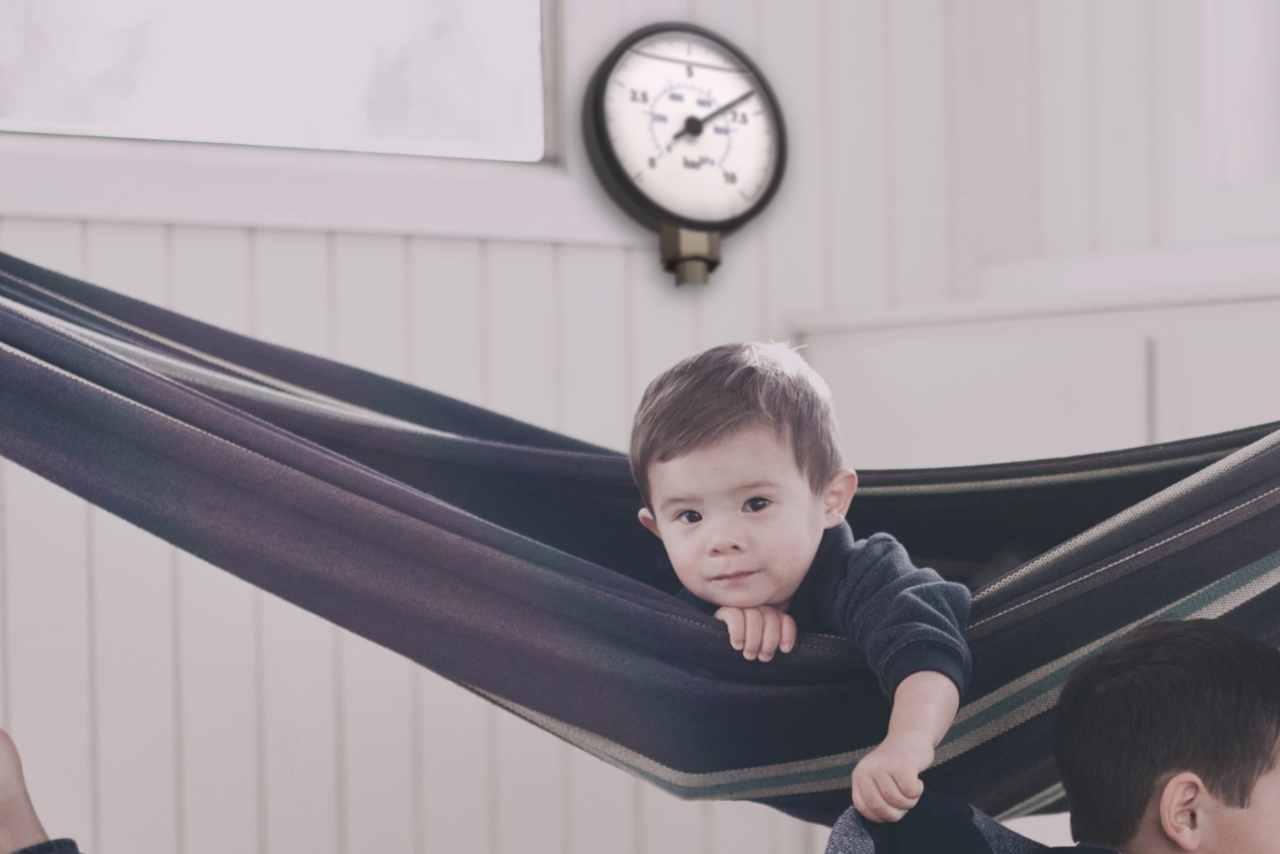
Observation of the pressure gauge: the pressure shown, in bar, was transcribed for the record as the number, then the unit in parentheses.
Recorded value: 7 (bar)
